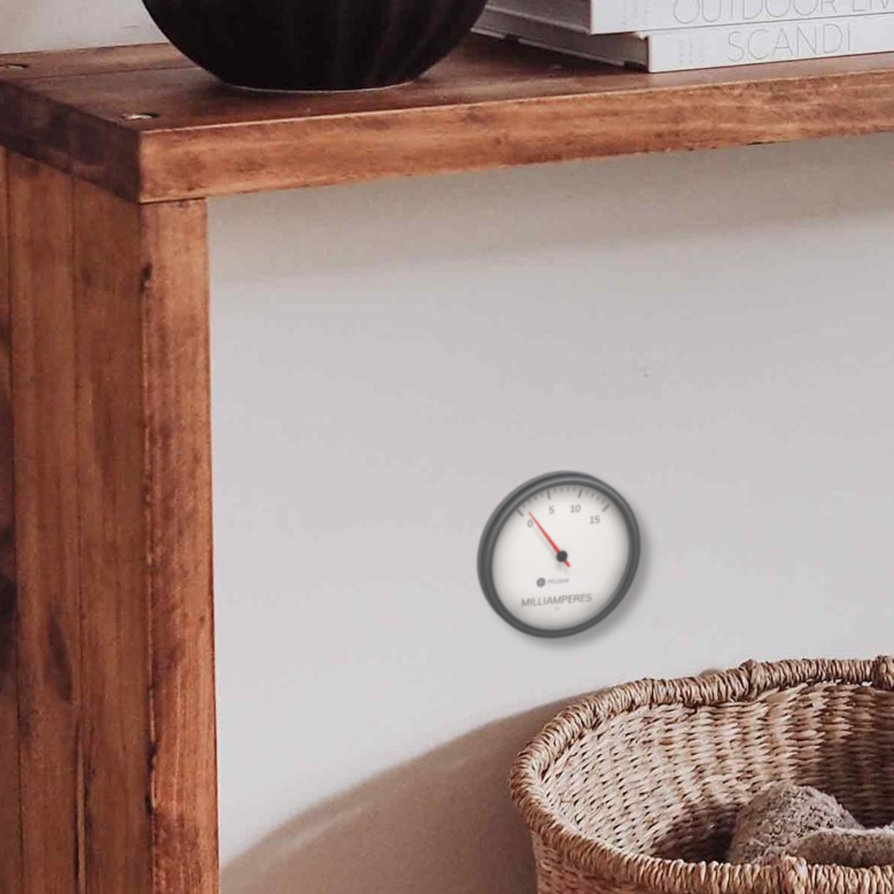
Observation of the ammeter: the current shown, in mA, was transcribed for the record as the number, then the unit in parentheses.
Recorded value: 1 (mA)
